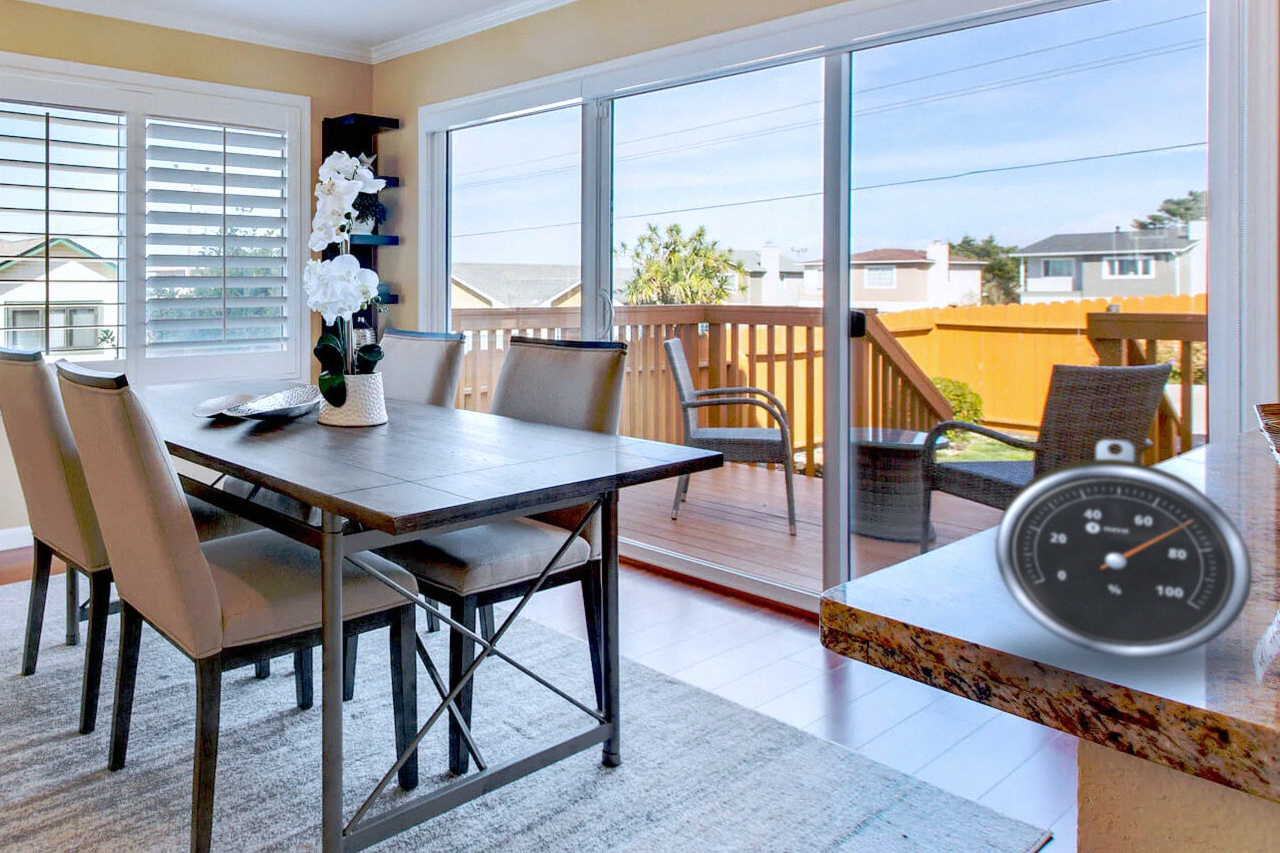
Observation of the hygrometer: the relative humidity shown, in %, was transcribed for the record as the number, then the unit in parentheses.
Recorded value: 70 (%)
